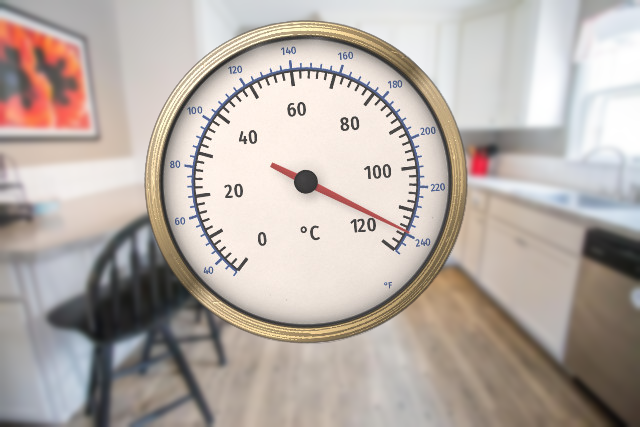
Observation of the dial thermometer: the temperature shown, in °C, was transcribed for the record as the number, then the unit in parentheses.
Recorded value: 115 (°C)
